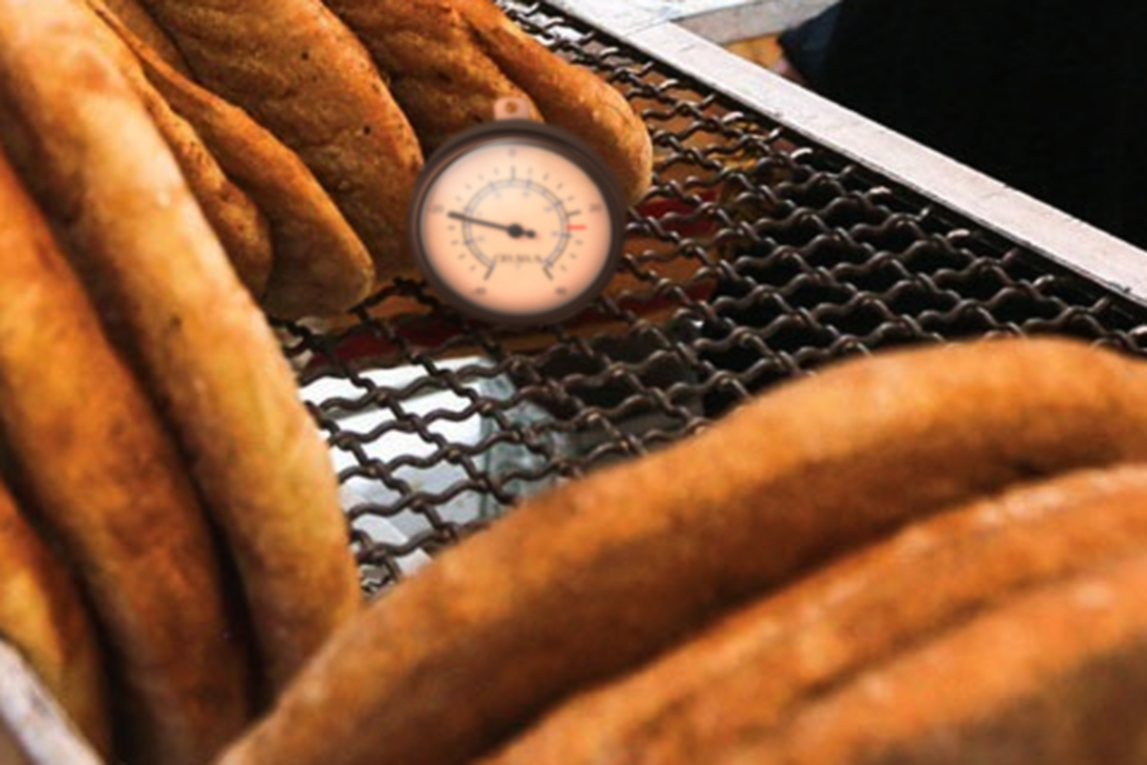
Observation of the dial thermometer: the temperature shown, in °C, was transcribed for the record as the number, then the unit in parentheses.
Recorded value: -20 (°C)
